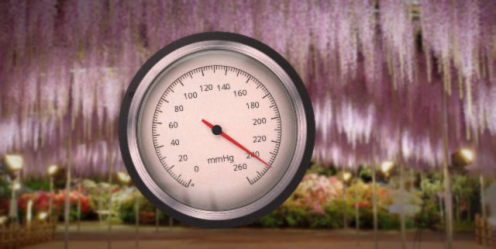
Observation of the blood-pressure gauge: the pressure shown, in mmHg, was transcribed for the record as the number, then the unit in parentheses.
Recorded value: 240 (mmHg)
